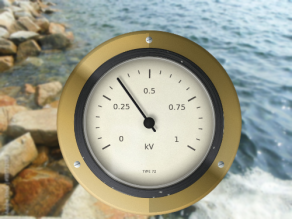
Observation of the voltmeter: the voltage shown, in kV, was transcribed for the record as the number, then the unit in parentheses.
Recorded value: 0.35 (kV)
